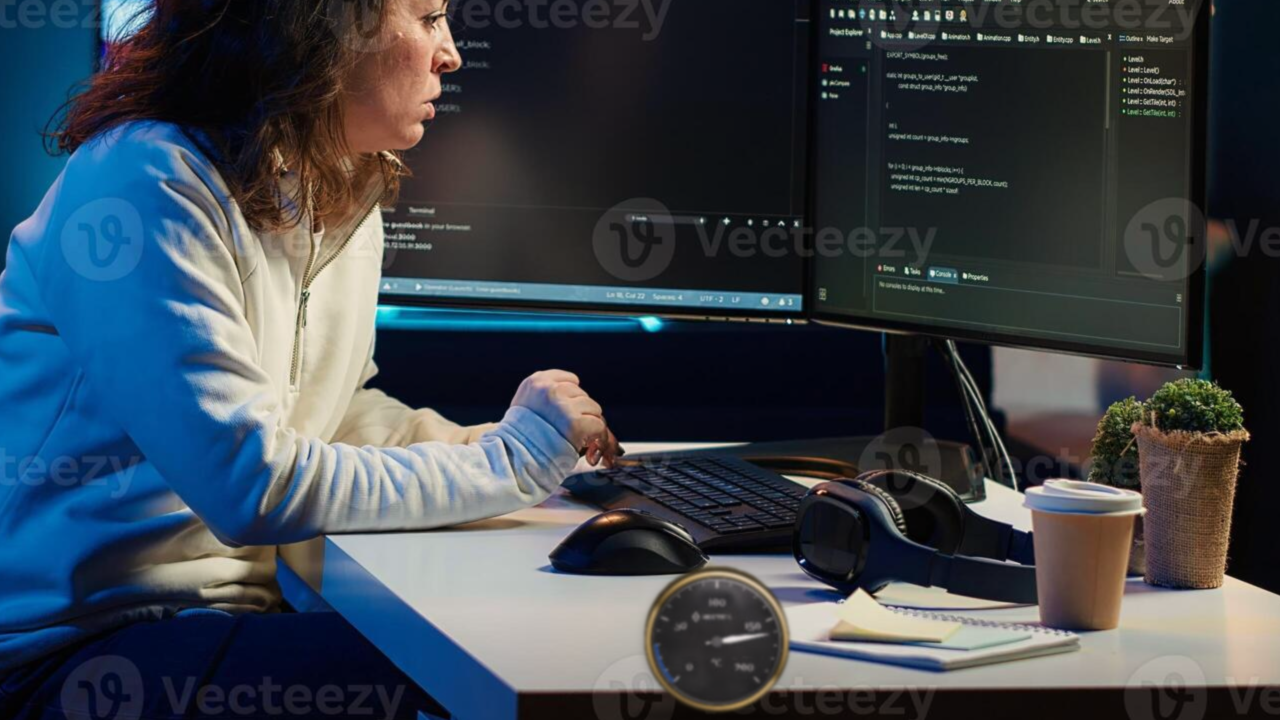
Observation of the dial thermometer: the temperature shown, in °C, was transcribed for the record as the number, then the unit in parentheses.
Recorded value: 160 (°C)
